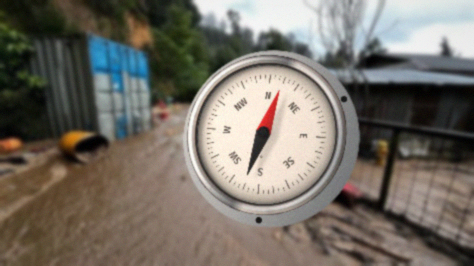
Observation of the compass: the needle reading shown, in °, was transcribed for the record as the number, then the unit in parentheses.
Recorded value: 15 (°)
